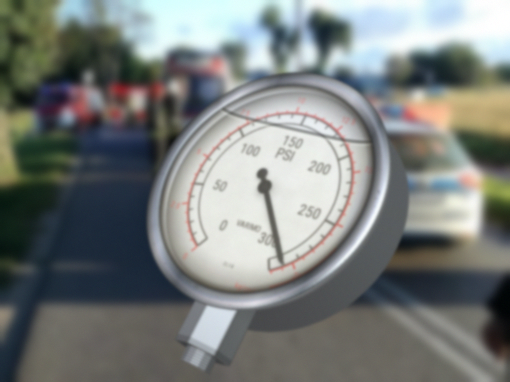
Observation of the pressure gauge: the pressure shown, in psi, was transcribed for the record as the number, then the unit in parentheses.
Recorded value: 290 (psi)
